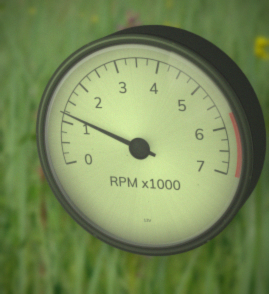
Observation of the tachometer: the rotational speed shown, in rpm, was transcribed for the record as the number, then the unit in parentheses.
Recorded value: 1250 (rpm)
